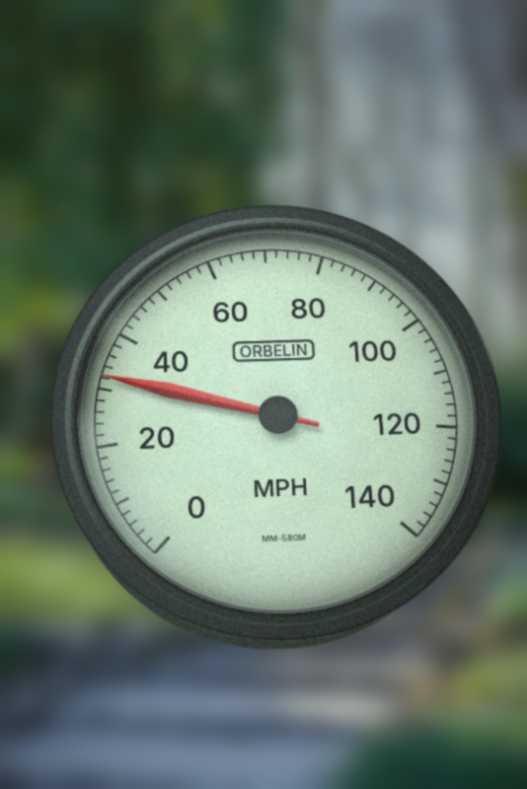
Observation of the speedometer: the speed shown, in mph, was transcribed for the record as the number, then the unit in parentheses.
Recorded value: 32 (mph)
